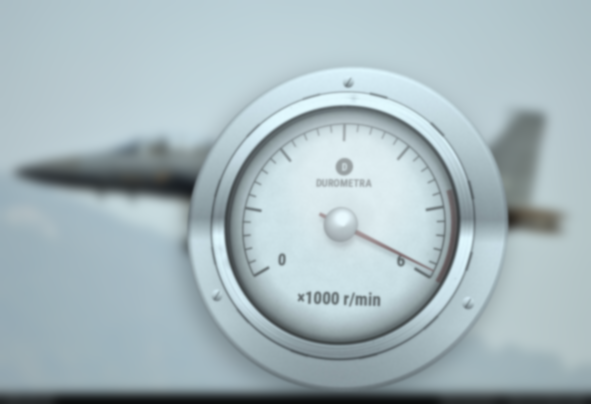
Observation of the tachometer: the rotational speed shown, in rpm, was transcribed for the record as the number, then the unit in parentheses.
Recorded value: 5900 (rpm)
